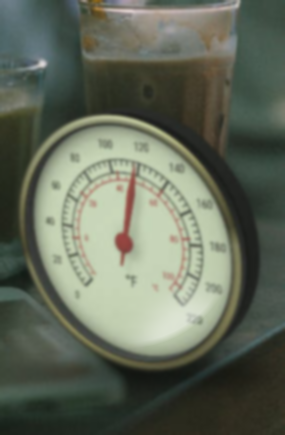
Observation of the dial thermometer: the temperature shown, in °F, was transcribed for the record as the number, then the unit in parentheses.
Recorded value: 120 (°F)
